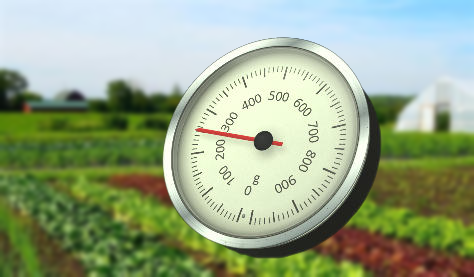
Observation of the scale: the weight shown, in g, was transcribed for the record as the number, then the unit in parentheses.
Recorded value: 250 (g)
